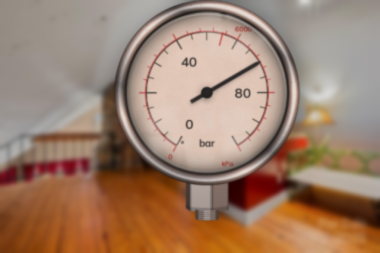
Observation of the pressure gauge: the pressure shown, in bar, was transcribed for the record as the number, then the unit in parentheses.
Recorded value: 70 (bar)
